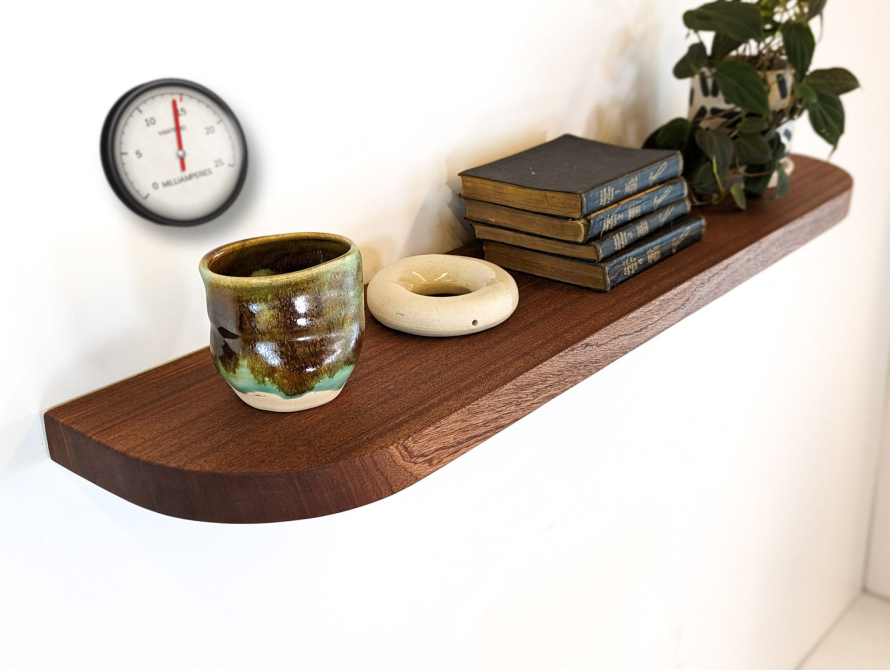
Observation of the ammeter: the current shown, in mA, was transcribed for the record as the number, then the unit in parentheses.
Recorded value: 14 (mA)
